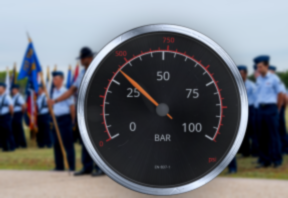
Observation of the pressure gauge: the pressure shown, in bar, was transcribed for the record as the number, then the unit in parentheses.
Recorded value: 30 (bar)
